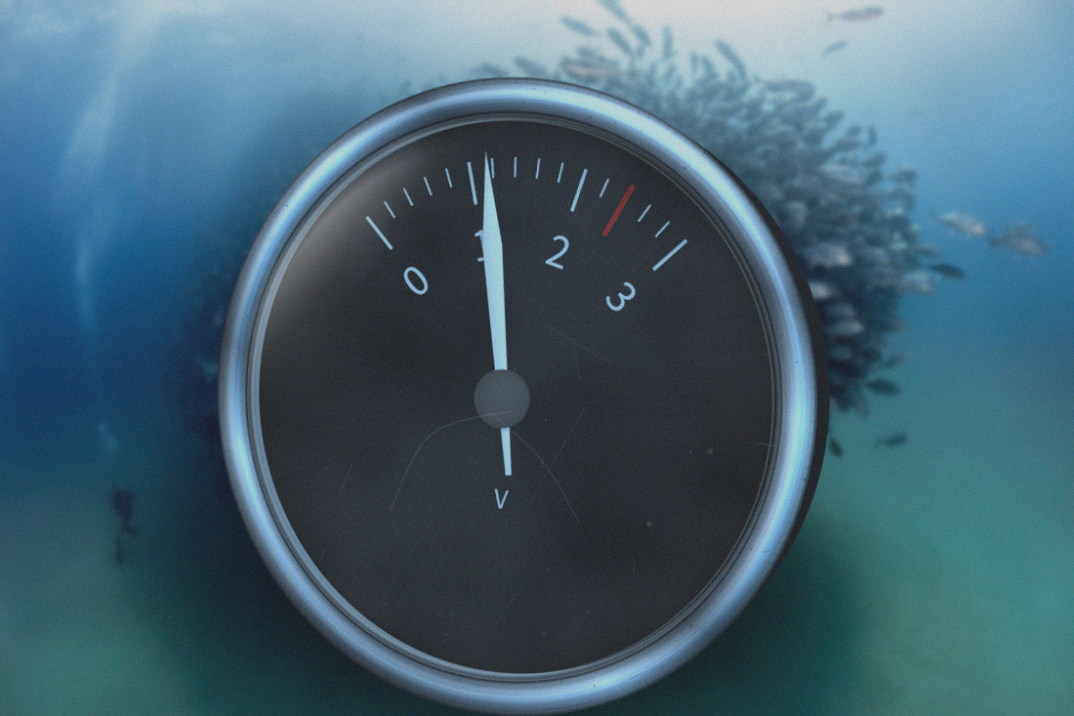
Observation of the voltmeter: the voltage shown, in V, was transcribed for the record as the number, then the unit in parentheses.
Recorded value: 1.2 (V)
